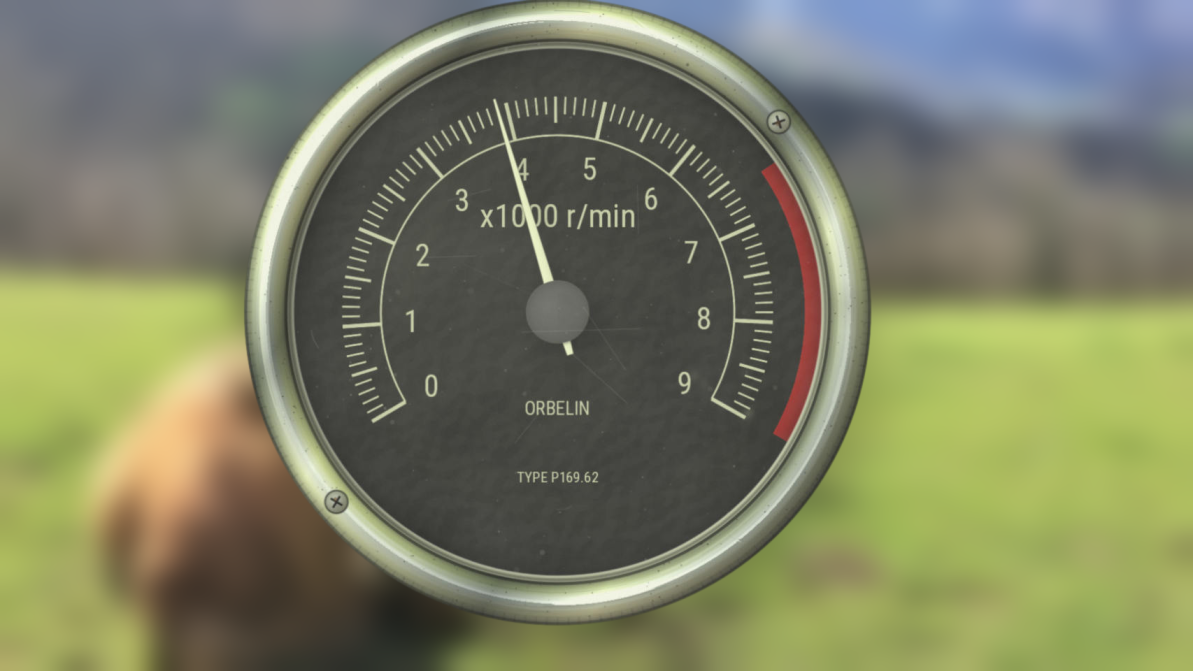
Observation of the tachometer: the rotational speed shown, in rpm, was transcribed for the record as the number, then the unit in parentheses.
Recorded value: 3900 (rpm)
